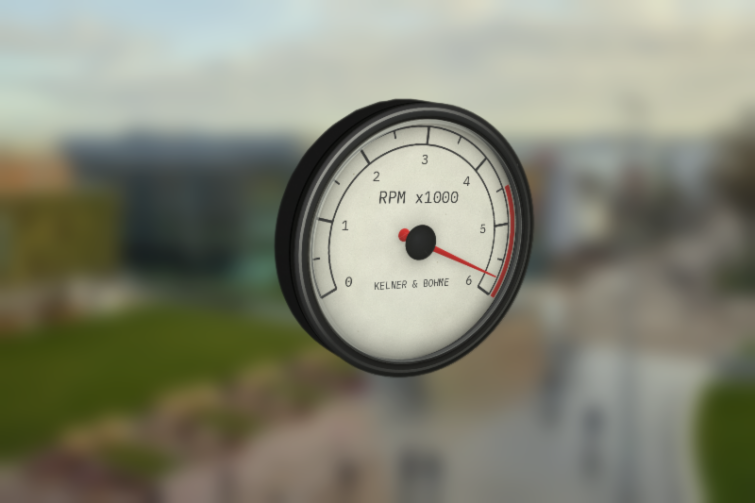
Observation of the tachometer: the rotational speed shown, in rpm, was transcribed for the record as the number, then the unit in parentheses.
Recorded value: 5750 (rpm)
